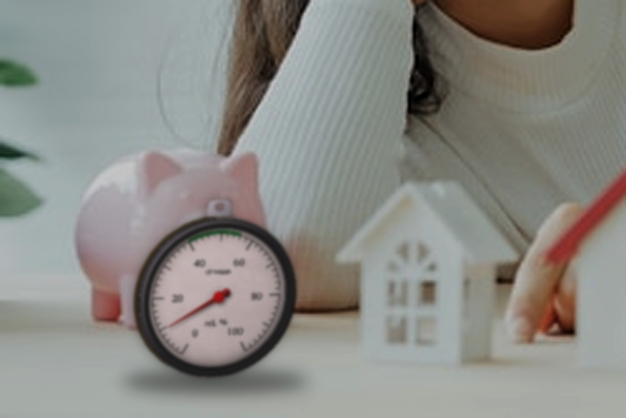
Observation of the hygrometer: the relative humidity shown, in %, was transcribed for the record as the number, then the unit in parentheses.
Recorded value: 10 (%)
